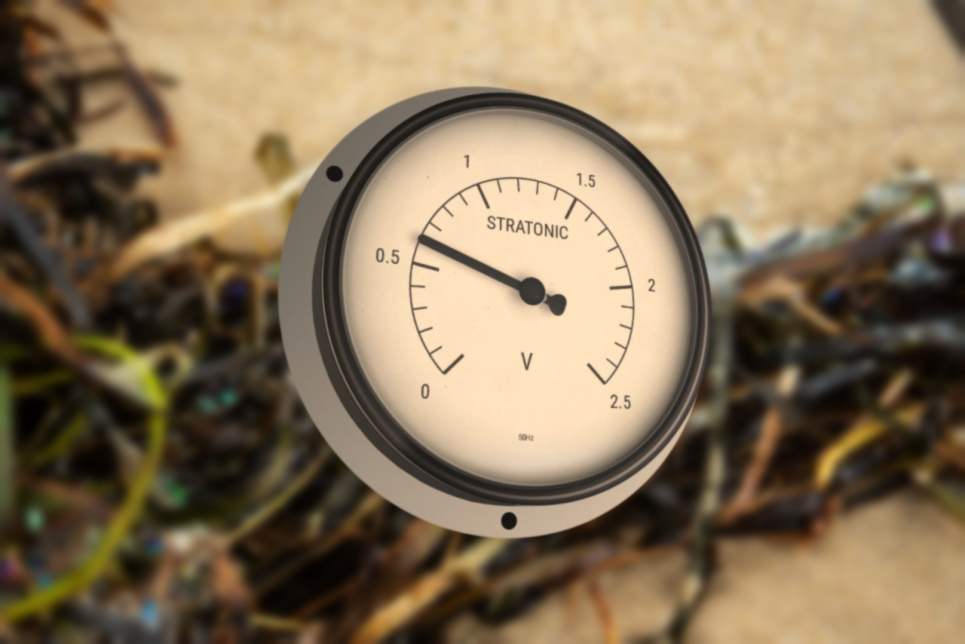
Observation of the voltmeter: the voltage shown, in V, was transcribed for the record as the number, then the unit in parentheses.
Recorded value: 0.6 (V)
